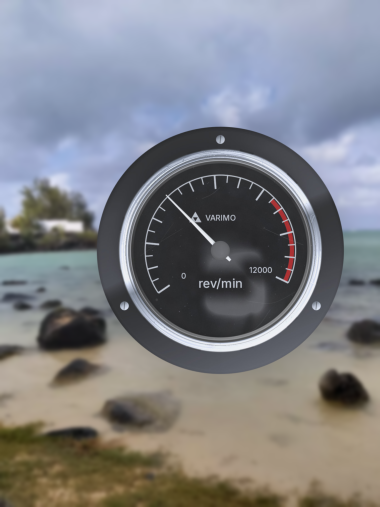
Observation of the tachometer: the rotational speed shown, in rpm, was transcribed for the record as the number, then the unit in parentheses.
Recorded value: 4000 (rpm)
